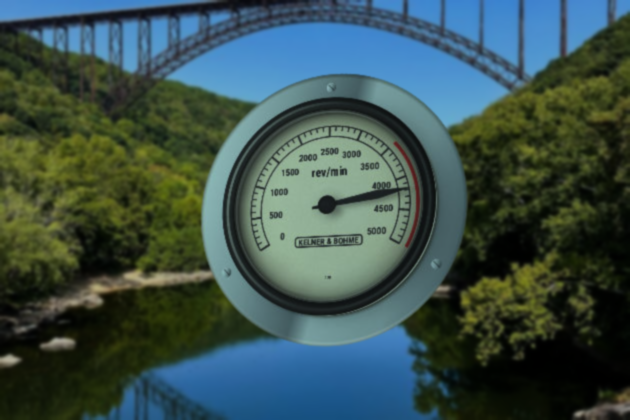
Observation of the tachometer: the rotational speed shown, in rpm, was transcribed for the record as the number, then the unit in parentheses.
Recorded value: 4200 (rpm)
